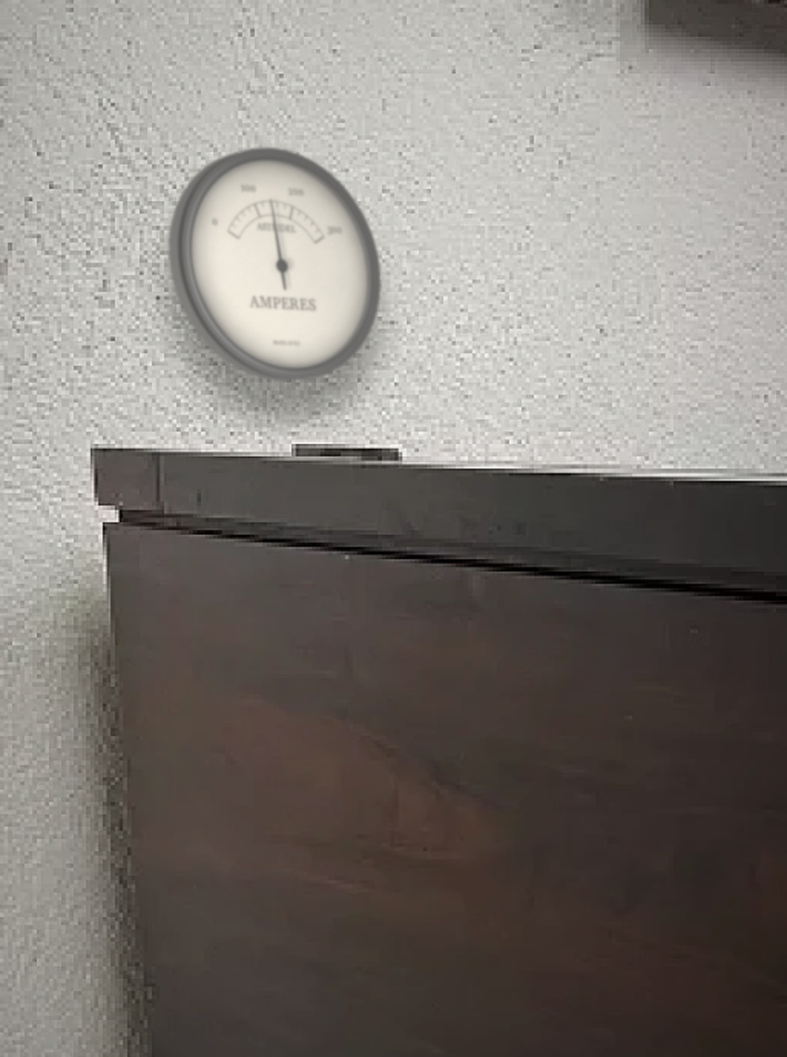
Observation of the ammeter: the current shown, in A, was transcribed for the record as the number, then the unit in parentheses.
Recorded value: 140 (A)
